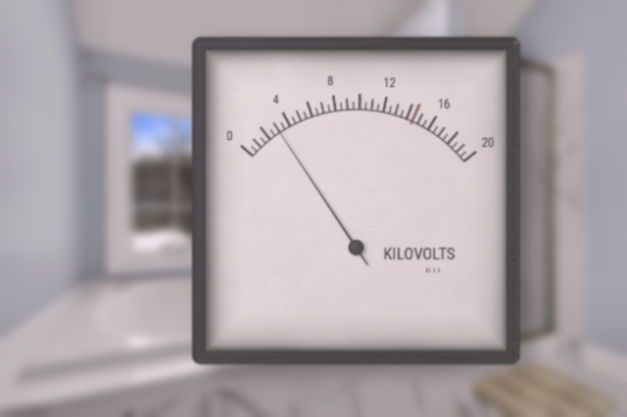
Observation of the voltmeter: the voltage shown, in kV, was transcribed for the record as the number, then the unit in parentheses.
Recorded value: 3 (kV)
